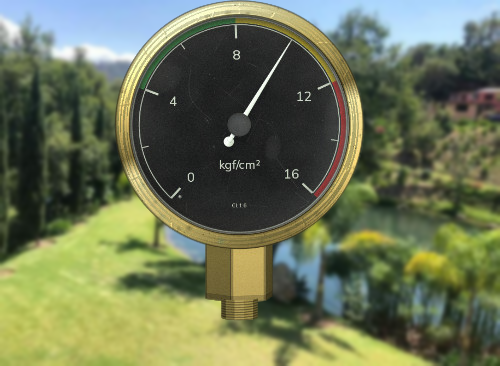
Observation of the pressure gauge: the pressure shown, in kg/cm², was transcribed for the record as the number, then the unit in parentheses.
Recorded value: 10 (kg/cm²)
